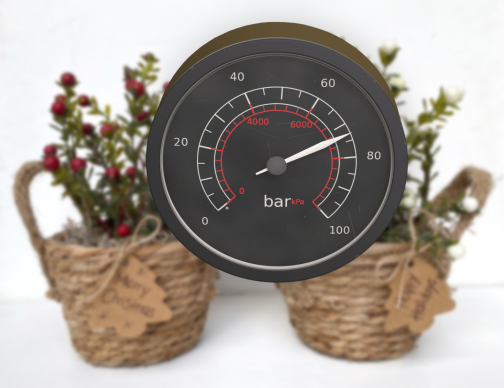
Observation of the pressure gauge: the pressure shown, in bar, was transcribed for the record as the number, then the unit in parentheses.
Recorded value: 72.5 (bar)
